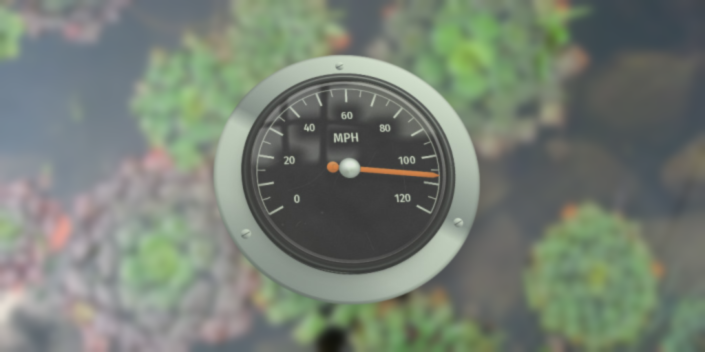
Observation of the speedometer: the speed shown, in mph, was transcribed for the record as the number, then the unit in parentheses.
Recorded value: 107.5 (mph)
